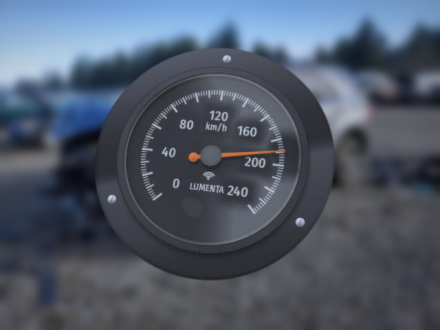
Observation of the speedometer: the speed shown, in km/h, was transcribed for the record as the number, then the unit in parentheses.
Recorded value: 190 (km/h)
